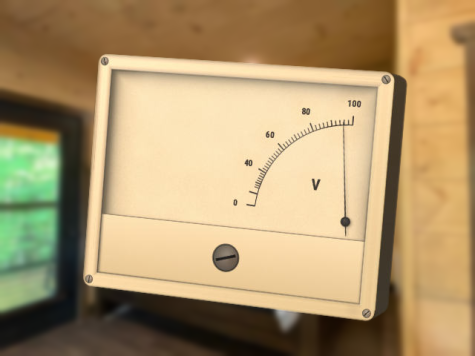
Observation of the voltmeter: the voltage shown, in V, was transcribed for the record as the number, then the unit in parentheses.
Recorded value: 96 (V)
